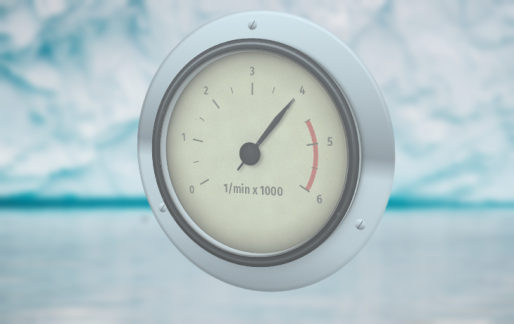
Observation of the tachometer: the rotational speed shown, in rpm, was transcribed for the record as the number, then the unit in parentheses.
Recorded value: 4000 (rpm)
